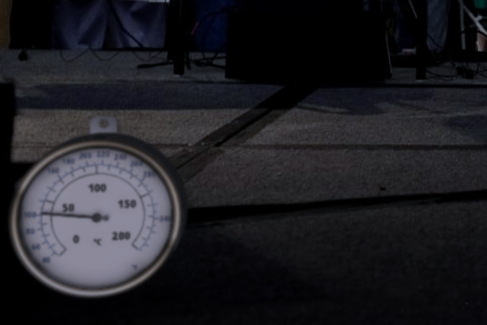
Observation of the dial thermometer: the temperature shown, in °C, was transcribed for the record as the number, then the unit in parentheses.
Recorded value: 40 (°C)
